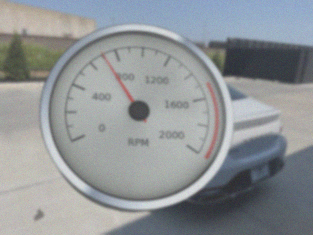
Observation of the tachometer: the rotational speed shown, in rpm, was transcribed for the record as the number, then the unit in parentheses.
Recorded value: 700 (rpm)
